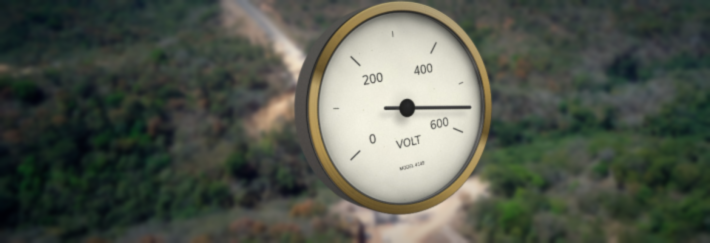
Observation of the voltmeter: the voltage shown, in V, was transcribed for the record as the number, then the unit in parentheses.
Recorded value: 550 (V)
